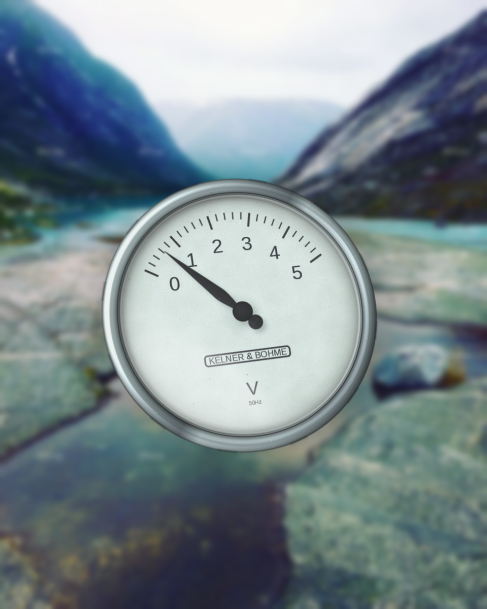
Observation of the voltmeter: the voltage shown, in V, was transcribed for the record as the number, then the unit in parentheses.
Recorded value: 0.6 (V)
